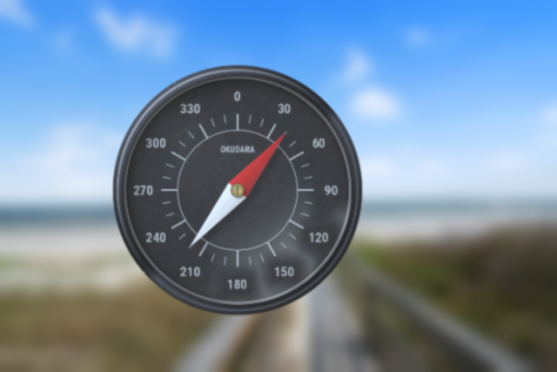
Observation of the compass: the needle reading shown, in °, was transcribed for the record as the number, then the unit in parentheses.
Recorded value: 40 (°)
